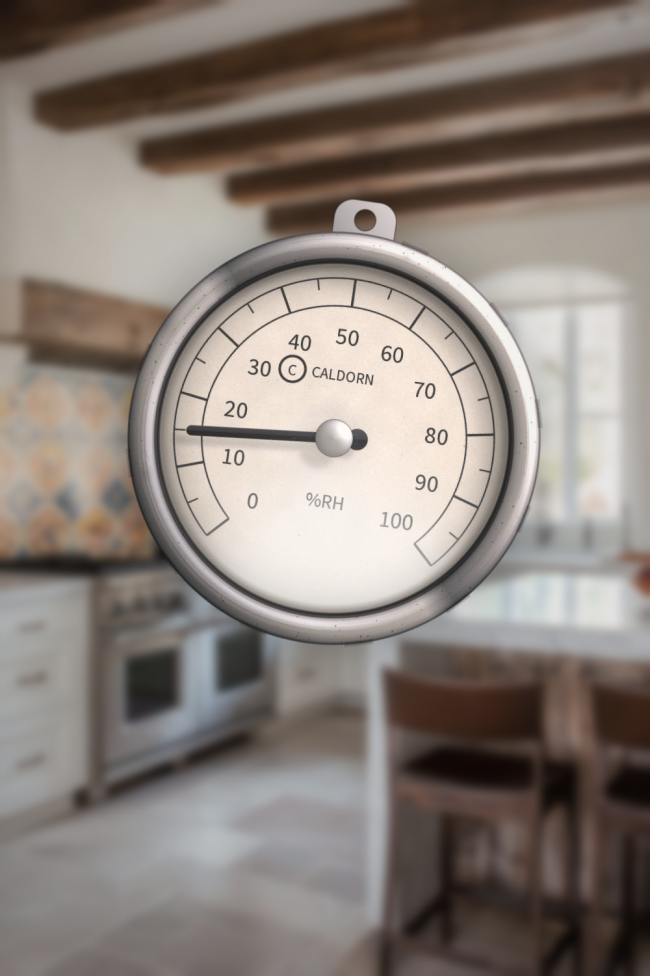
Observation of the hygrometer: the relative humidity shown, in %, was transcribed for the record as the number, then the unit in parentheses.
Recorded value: 15 (%)
